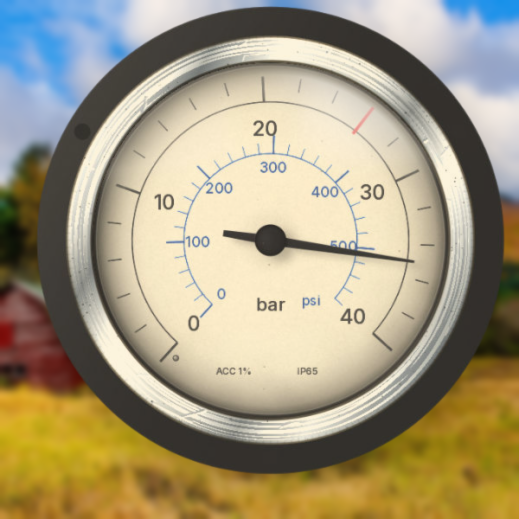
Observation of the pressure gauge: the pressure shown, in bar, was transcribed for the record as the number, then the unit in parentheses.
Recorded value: 35 (bar)
